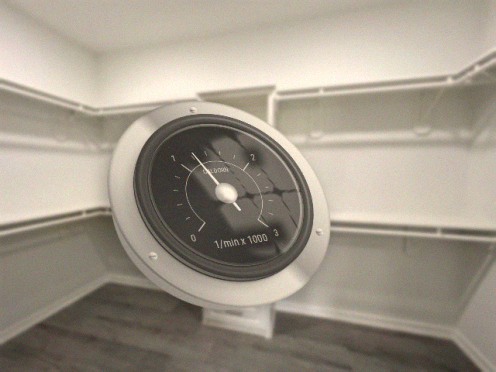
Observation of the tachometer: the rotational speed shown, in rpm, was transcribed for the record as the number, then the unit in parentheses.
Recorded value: 1200 (rpm)
